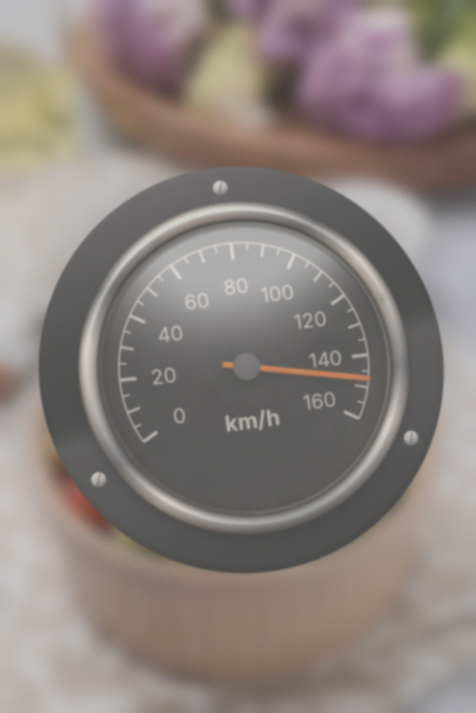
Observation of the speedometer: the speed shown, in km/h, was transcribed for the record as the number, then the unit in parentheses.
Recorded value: 147.5 (km/h)
